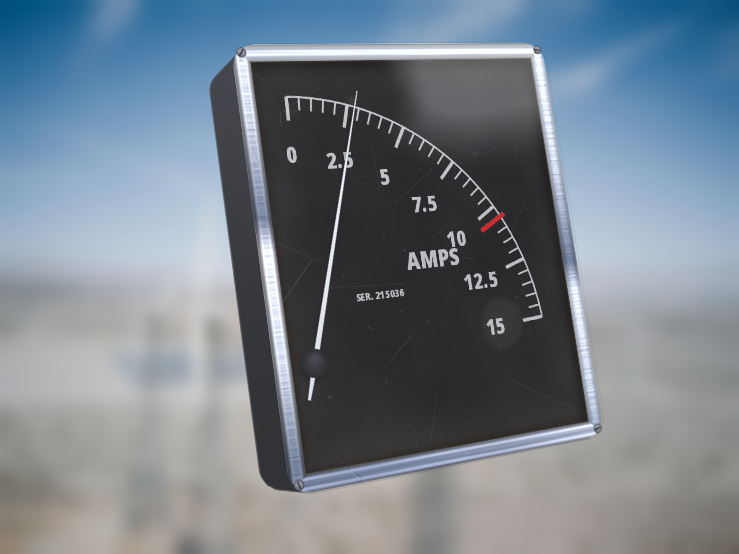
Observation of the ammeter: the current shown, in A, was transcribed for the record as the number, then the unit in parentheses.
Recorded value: 2.75 (A)
